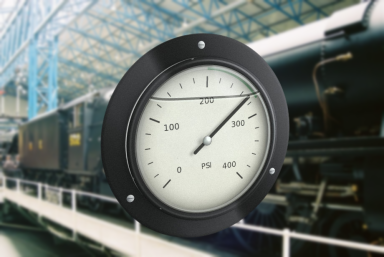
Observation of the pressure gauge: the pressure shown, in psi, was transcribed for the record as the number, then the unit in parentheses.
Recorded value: 270 (psi)
